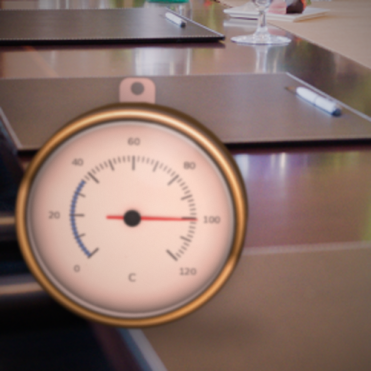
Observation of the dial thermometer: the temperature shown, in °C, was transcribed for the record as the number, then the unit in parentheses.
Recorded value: 100 (°C)
